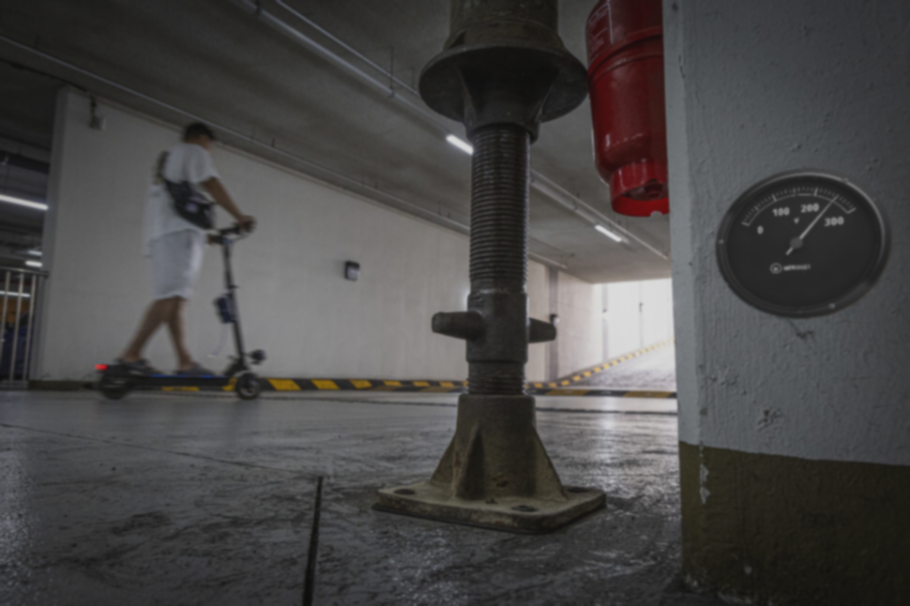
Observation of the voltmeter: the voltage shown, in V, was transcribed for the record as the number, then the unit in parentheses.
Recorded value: 250 (V)
